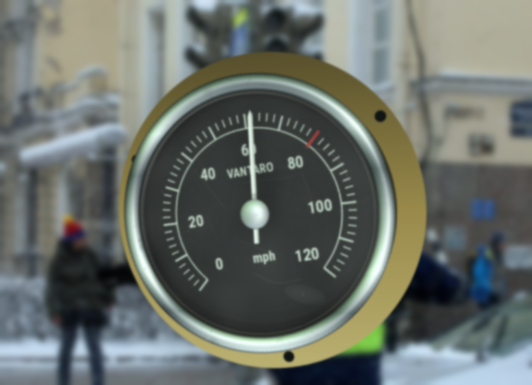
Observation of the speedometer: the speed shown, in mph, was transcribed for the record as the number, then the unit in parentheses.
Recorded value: 62 (mph)
